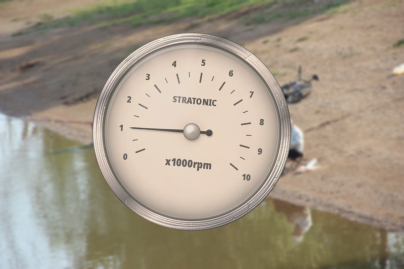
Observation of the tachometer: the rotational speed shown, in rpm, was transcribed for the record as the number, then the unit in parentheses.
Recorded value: 1000 (rpm)
